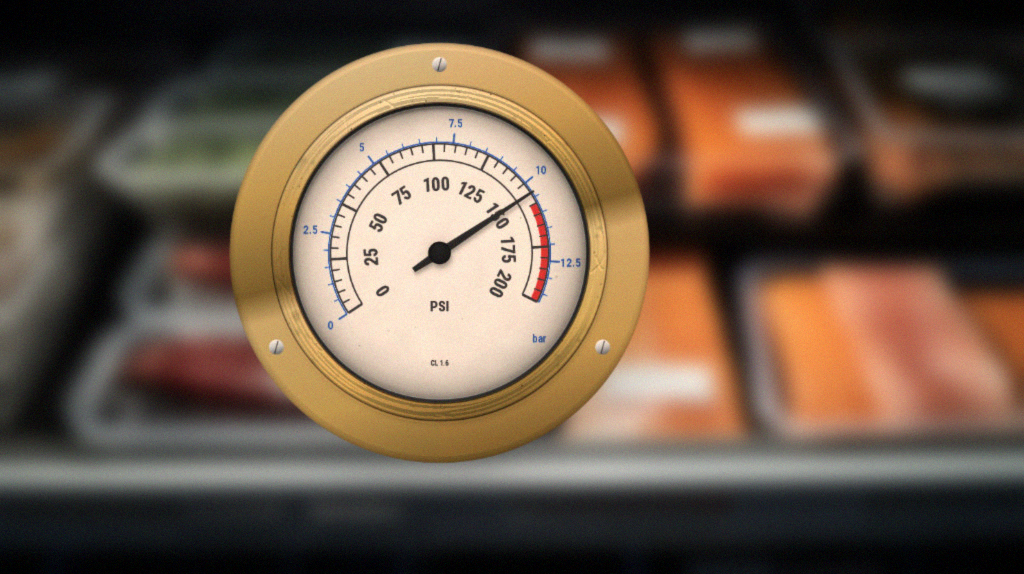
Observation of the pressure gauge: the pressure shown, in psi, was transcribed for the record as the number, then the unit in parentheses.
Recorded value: 150 (psi)
